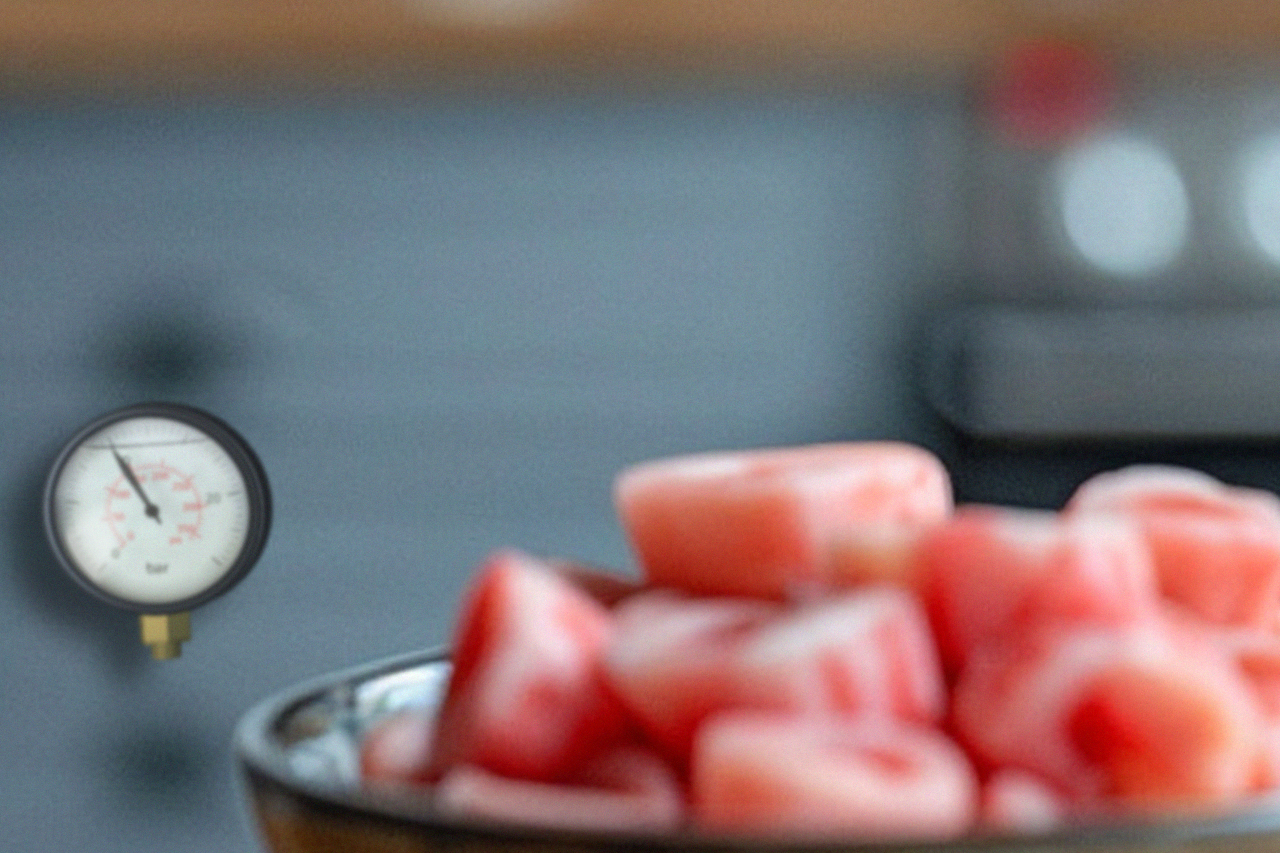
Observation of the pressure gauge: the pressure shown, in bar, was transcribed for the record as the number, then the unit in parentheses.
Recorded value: 10 (bar)
